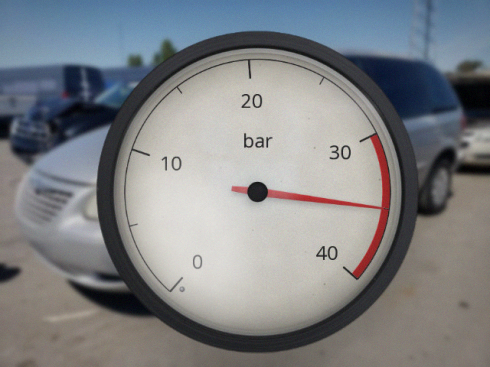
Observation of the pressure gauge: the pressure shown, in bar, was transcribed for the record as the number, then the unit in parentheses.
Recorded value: 35 (bar)
